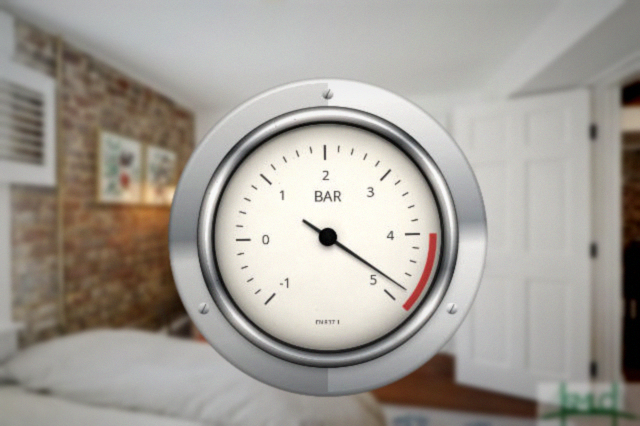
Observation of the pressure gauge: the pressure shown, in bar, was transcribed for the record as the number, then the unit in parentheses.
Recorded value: 4.8 (bar)
